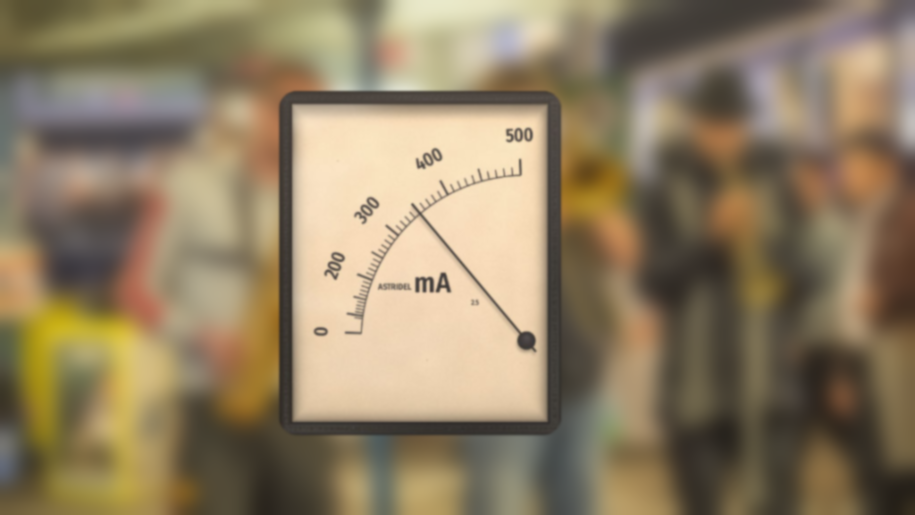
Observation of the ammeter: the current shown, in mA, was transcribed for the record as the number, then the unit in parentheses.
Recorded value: 350 (mA)
